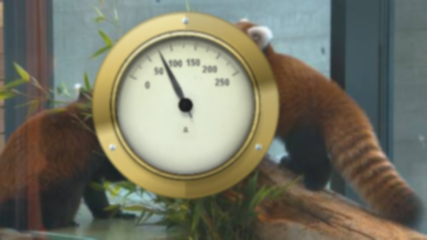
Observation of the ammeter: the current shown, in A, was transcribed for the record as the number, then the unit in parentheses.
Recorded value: 75 (A)
